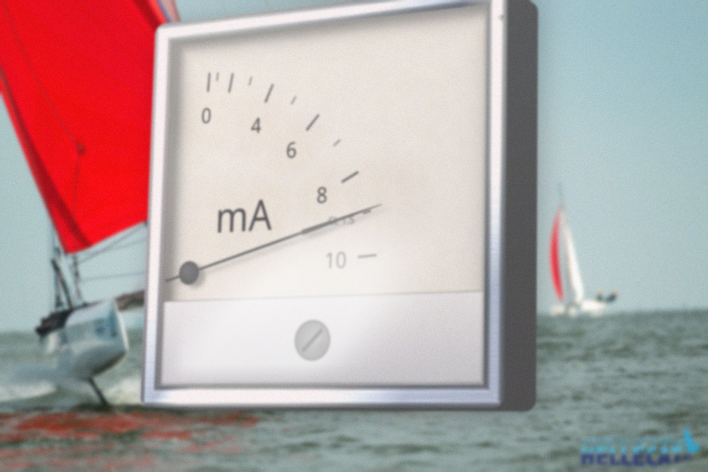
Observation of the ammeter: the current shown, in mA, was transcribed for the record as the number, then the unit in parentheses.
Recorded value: 9 (mA)
